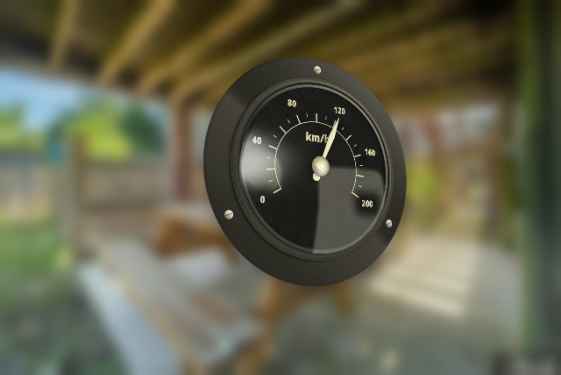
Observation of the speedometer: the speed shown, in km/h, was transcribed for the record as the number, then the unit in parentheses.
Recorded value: 120 (km/h)
